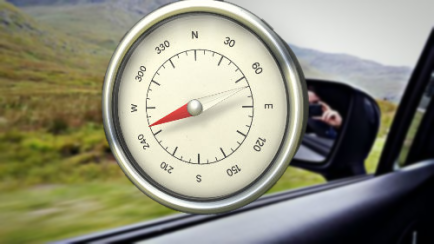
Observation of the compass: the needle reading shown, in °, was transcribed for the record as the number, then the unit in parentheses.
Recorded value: 250 (°)
